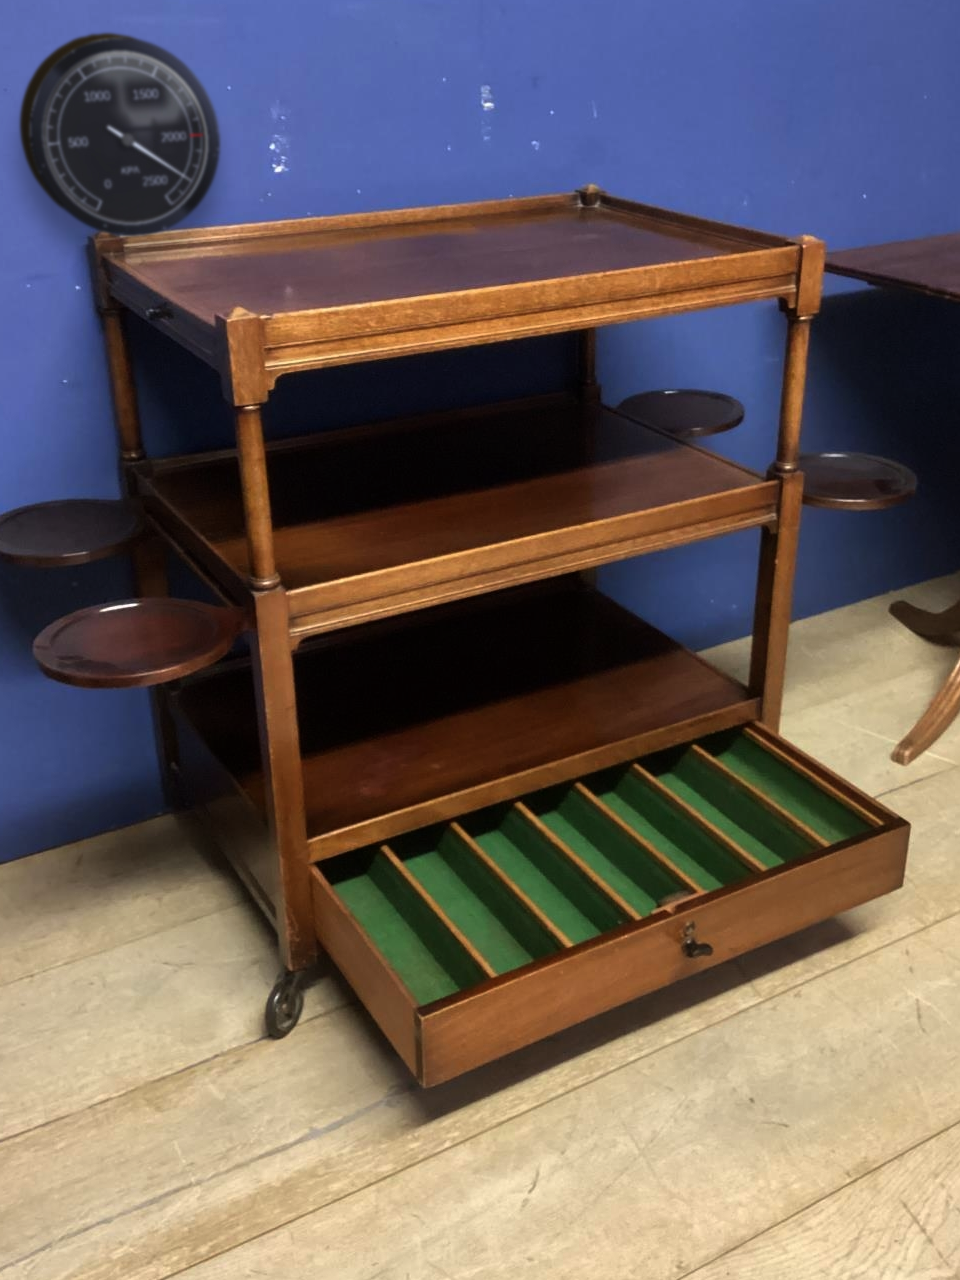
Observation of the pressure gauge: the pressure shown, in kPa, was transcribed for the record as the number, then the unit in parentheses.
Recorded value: 2300 (kPa)
